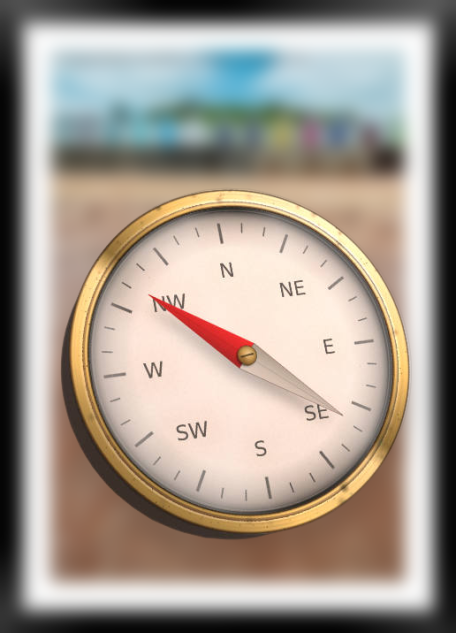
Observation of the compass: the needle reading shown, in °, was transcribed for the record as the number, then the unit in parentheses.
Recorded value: 310 (°)
